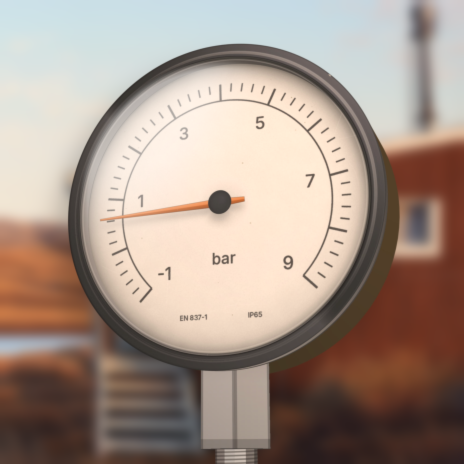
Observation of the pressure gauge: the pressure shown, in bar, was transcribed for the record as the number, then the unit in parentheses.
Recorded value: 0.6 (bar)
